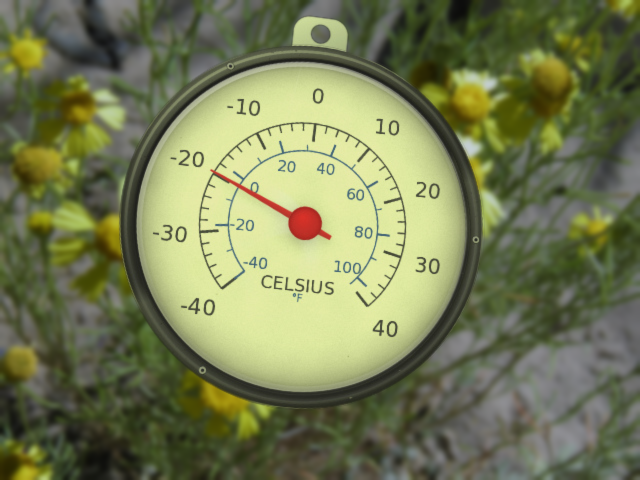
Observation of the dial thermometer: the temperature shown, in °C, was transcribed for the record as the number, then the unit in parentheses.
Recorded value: -20 (°C)
